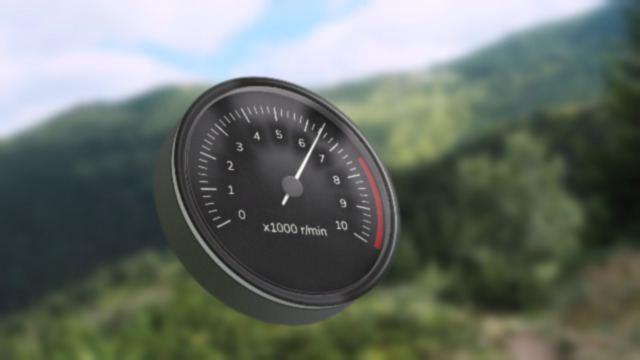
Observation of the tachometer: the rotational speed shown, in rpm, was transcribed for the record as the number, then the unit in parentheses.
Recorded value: 6400 (rpm)
